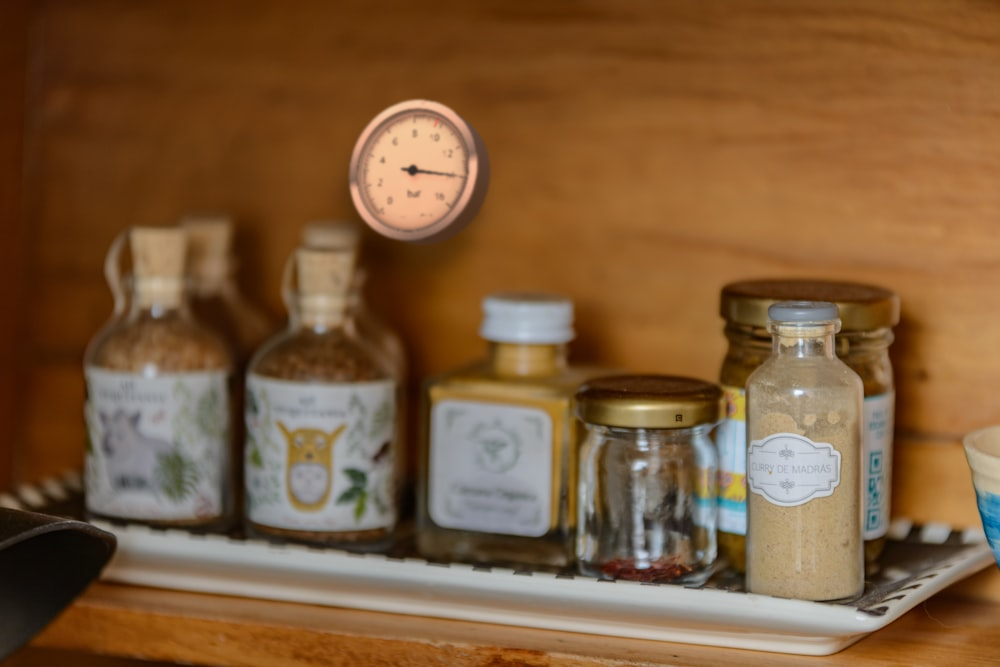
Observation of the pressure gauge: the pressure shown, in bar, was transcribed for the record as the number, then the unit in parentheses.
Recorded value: 14 (bar)
